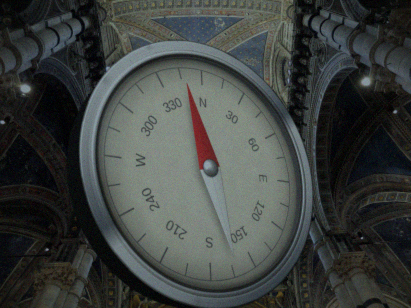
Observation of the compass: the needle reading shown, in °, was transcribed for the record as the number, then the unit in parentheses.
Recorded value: 345 (°)
